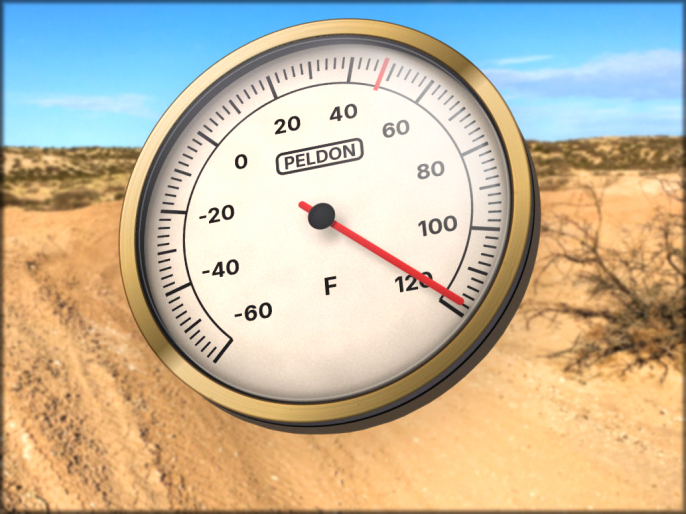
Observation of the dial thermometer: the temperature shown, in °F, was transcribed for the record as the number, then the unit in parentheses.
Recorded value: 118 (°F)
